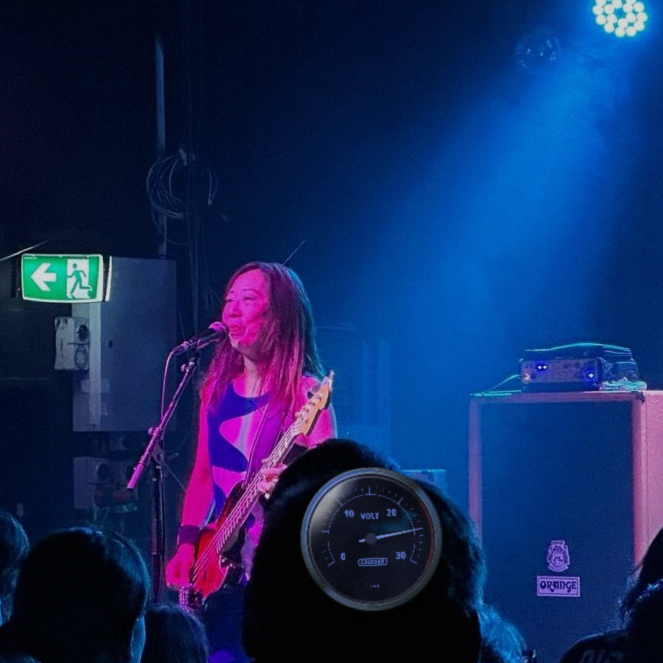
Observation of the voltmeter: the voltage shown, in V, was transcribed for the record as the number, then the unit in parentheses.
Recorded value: 25 (V)
